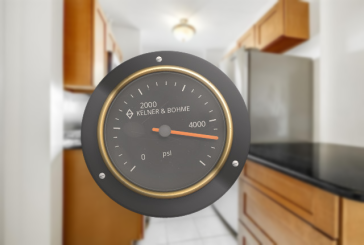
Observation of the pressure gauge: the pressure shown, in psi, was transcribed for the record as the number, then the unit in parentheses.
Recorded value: 4400 (psi)
